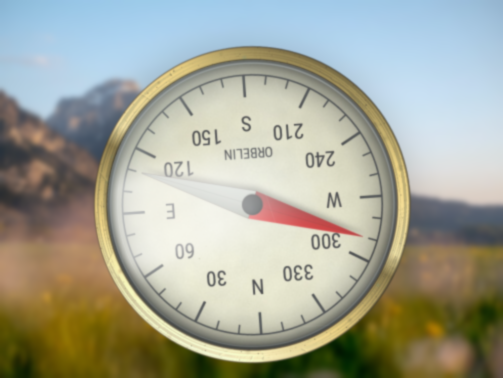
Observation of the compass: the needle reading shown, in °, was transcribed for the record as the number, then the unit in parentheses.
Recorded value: 290 (°)
